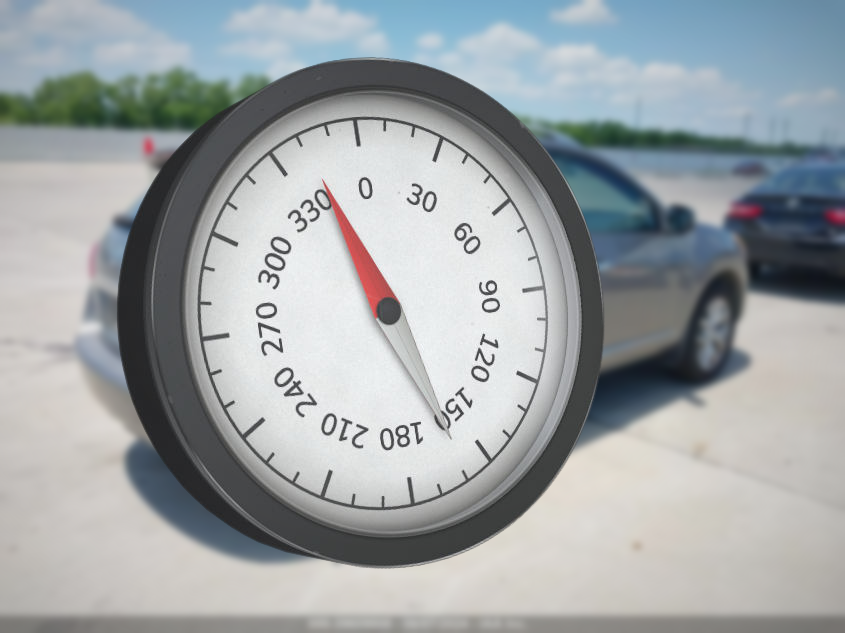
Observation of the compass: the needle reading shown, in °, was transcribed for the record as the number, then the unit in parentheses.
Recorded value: 340 (°)
